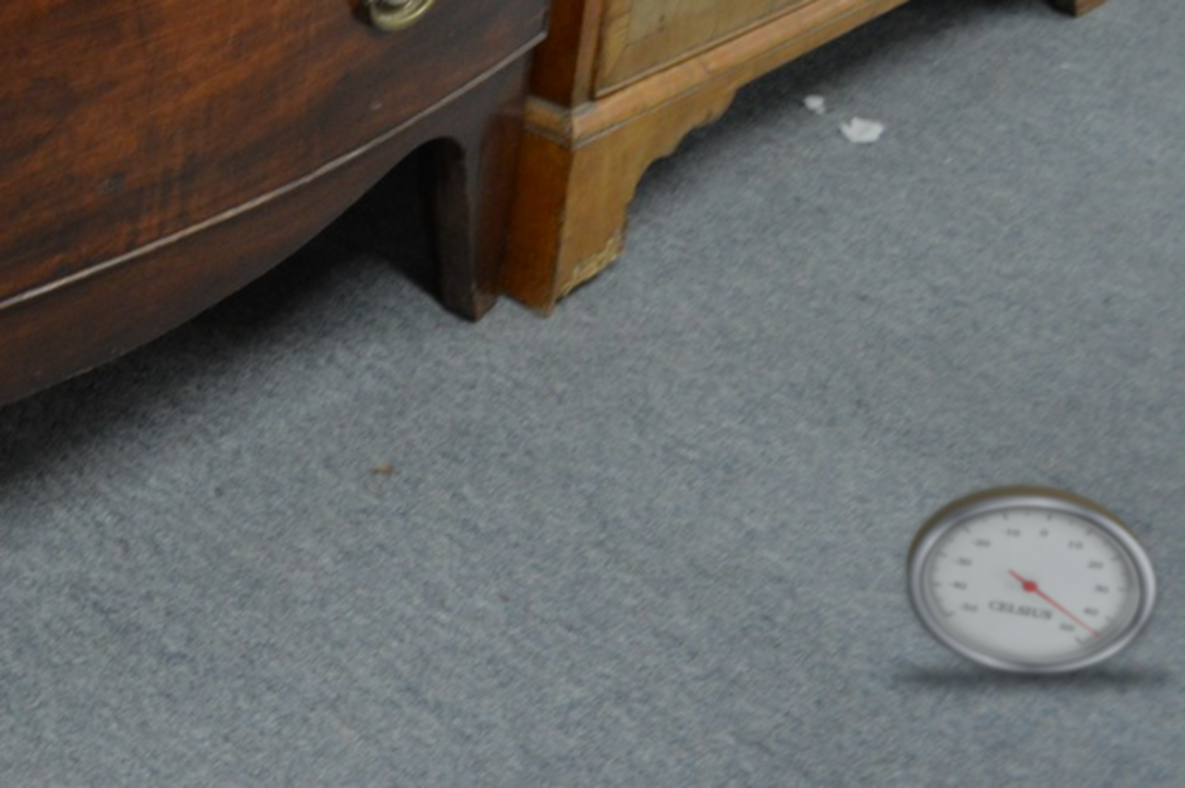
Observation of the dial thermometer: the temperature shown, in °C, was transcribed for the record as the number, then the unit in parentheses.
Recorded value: 45 (°C)
